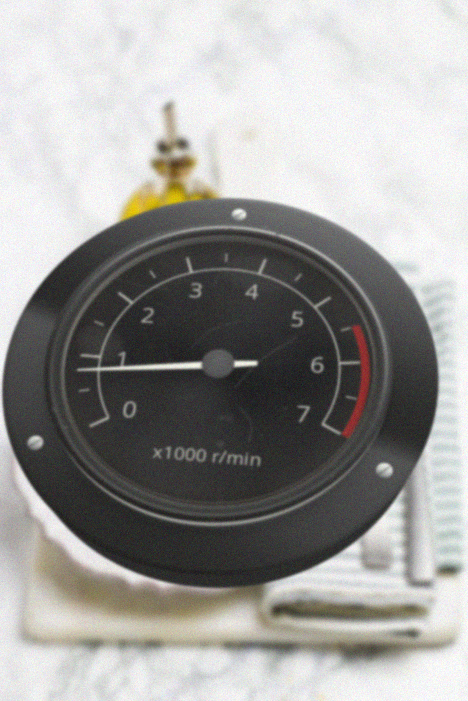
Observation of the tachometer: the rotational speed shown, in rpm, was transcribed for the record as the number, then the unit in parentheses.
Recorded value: 750 (rpm)
